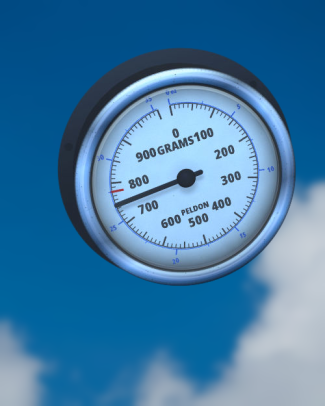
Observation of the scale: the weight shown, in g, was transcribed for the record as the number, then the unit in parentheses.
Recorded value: 750 (g)
